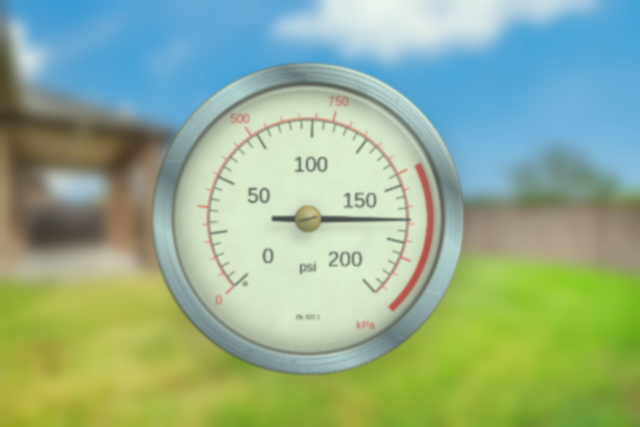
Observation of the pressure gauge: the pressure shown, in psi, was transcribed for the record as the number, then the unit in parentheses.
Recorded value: 165 (psi)
